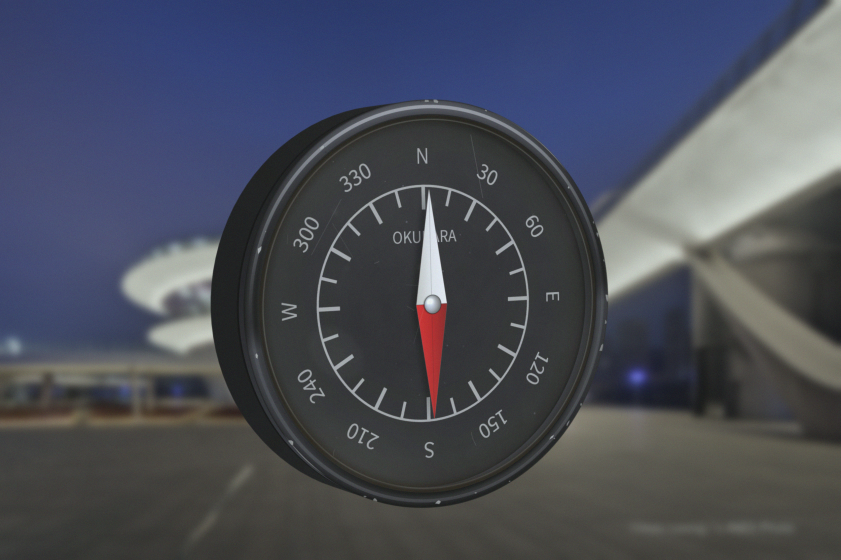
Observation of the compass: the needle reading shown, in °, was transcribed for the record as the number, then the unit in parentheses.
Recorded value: 180 (°)
